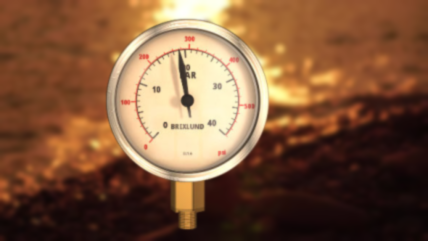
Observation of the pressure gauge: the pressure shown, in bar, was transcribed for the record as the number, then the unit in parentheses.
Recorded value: 19 (bar)
